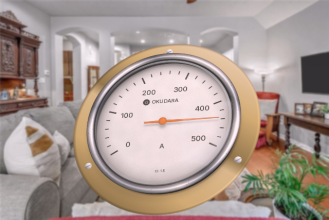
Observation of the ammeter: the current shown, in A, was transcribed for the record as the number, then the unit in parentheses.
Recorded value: 440 (A)
